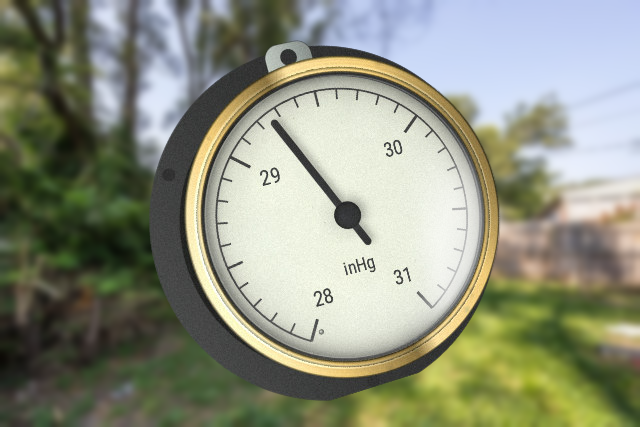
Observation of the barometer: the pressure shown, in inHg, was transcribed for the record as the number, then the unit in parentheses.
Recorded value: 29.25 (inHg)
